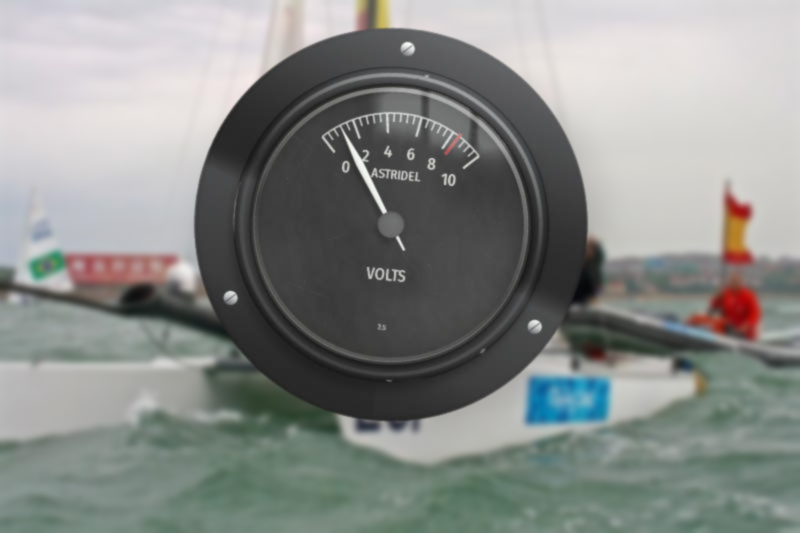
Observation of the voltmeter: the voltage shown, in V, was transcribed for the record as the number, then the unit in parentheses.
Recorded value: 1.2 (V)
